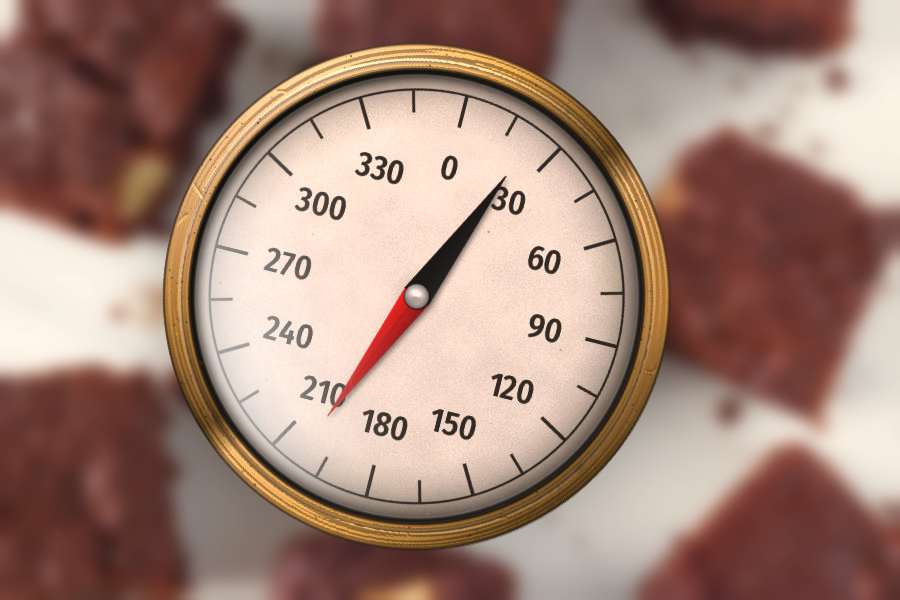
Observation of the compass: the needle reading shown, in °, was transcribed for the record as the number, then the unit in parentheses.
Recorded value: 202.5 (°)
